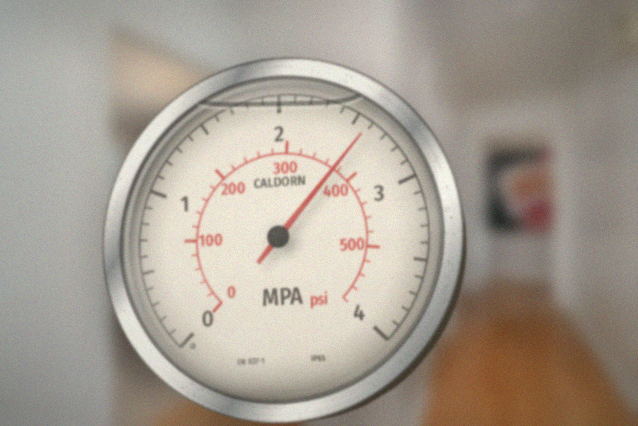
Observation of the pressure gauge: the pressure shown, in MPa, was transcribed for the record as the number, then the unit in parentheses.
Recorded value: 2.6 (MPa)
